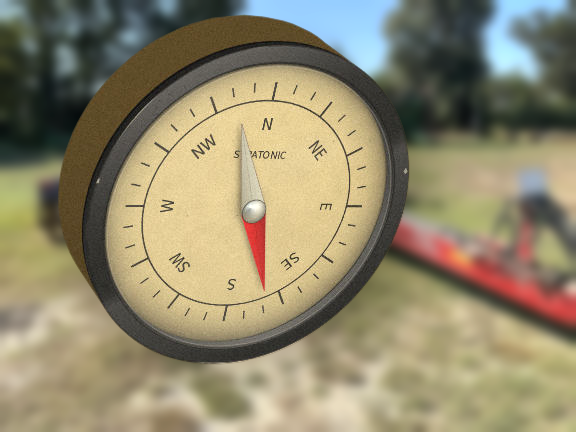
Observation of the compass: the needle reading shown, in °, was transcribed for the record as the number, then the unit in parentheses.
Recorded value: 160 (°)
